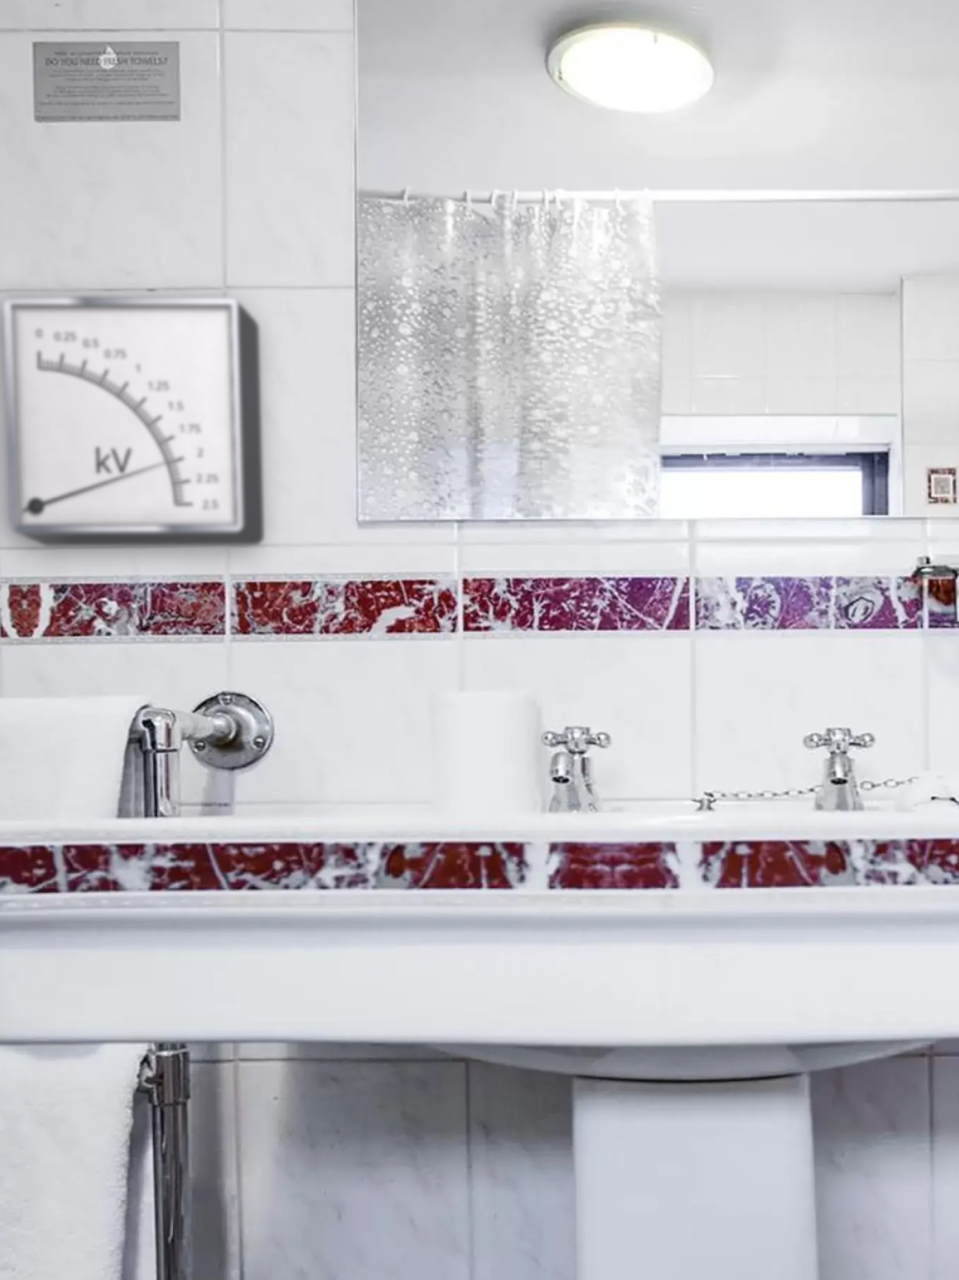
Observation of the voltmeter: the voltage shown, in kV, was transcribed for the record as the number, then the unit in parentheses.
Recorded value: 2 (kV)
